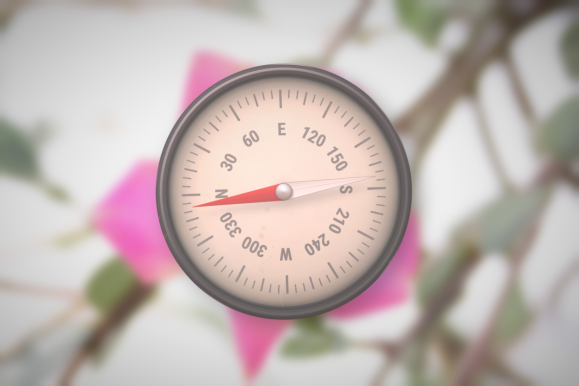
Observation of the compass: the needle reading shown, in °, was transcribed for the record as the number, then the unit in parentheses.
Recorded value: 352.5 (°)
